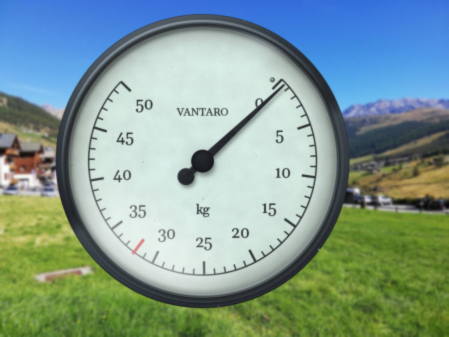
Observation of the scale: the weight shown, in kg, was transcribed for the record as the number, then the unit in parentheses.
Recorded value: 0.5 (kg)
